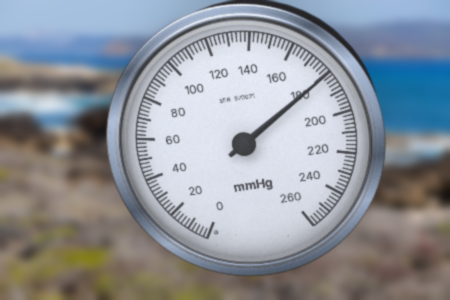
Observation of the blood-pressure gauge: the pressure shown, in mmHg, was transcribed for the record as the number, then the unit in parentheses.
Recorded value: 180 (mmHg)
